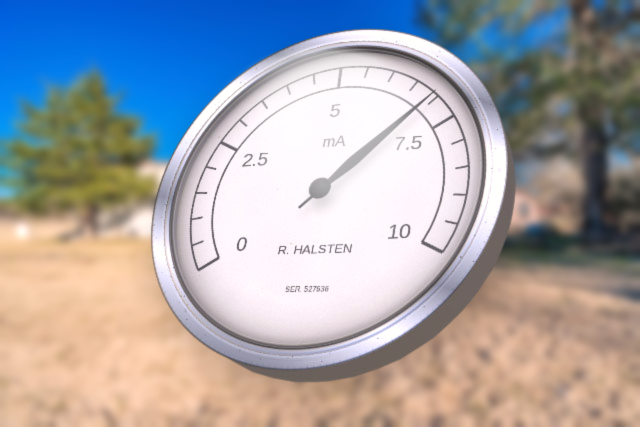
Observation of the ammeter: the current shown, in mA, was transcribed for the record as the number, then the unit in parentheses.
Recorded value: 7 (mA)
